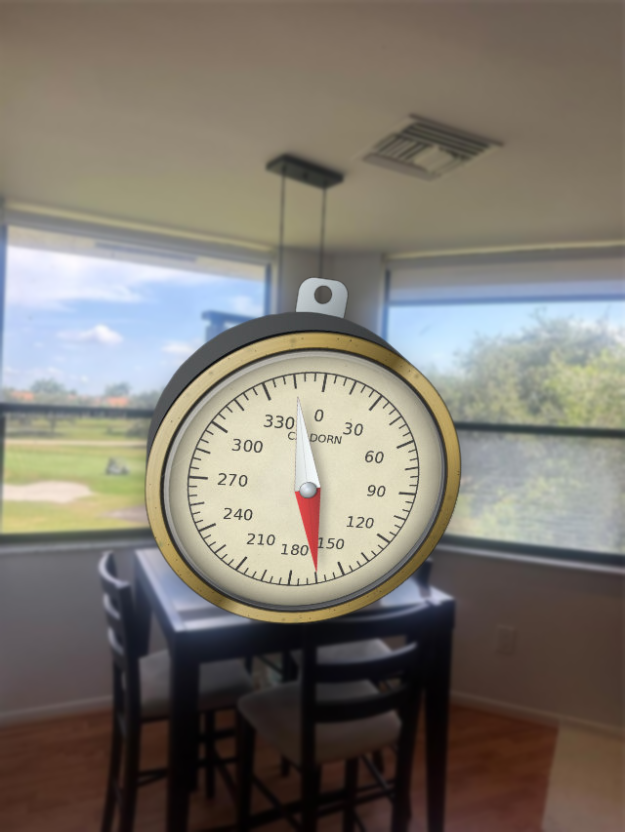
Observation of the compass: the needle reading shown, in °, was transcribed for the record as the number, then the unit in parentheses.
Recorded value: 165 (°)
